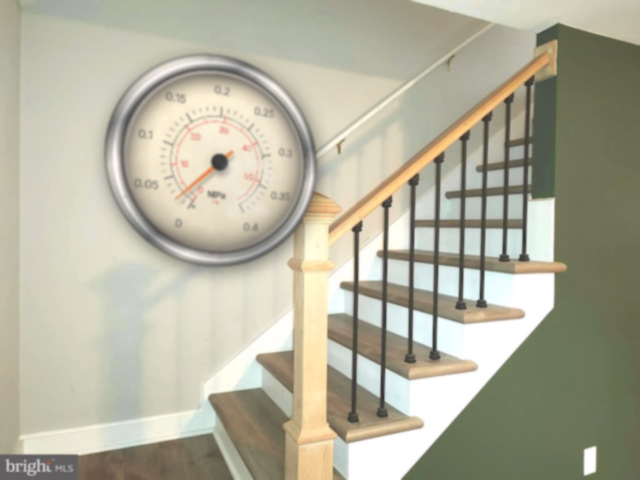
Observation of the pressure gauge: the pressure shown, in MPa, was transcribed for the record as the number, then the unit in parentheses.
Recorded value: 0.02 (MPa)
